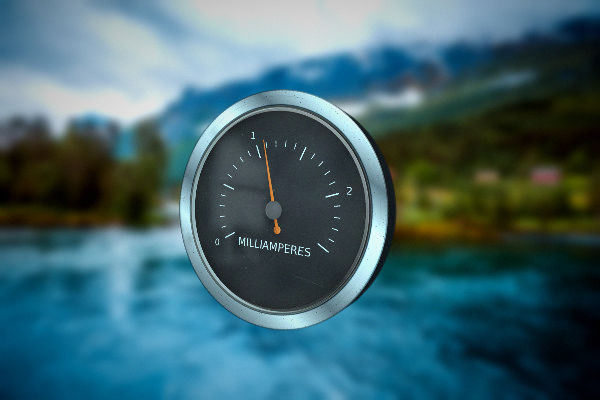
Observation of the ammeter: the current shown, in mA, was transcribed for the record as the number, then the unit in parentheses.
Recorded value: 1.1 (mA)
